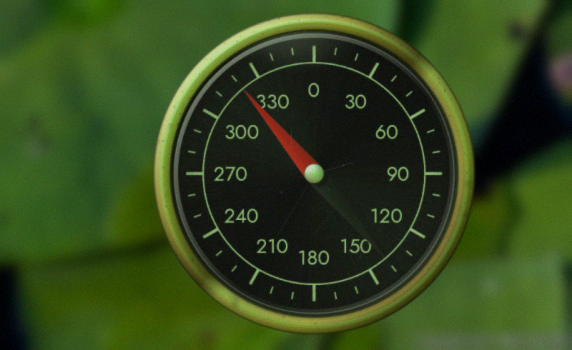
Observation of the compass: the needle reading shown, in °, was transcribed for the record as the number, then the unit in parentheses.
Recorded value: 320 (°)
